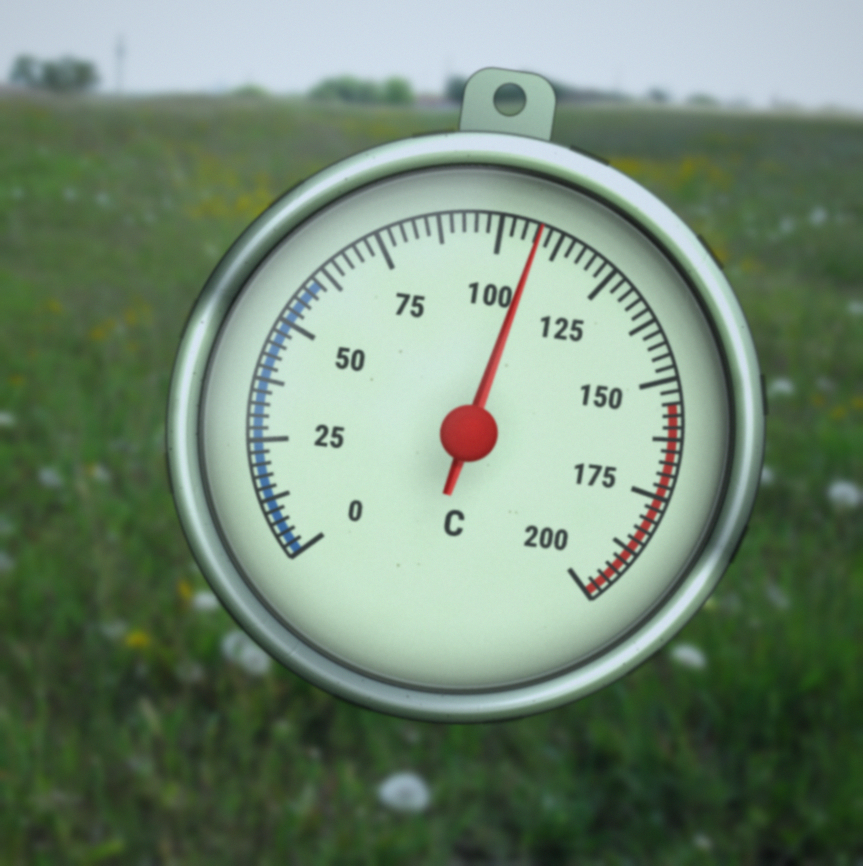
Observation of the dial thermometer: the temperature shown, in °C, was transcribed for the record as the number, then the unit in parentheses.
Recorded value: 107.5 (°C)
